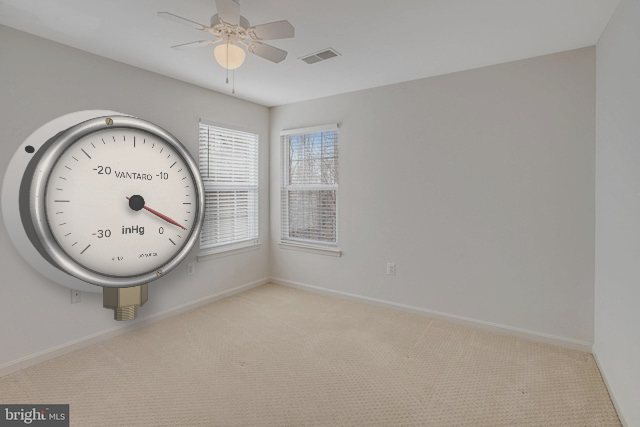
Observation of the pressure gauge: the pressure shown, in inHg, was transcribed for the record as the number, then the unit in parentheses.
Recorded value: -2 (inHg)
